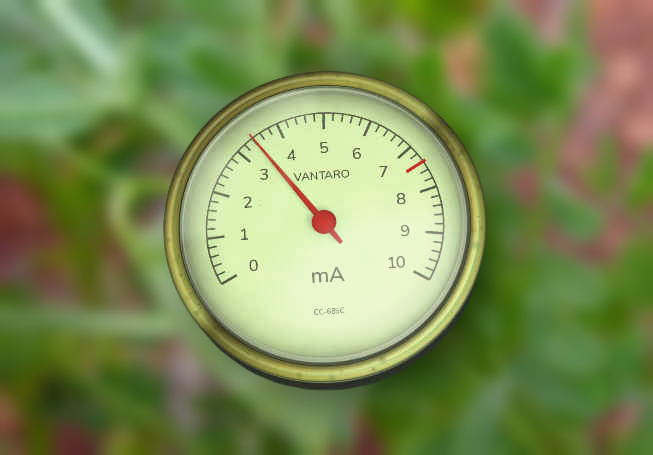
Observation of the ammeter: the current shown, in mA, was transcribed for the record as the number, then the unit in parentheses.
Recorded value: 3.4 (mA)
